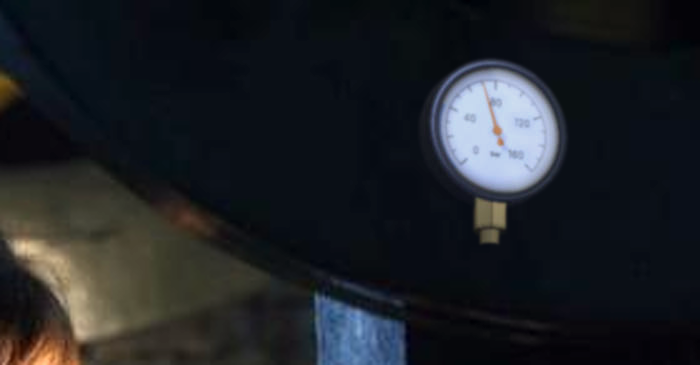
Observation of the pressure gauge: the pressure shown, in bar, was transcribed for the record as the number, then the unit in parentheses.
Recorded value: 70 (bar)
